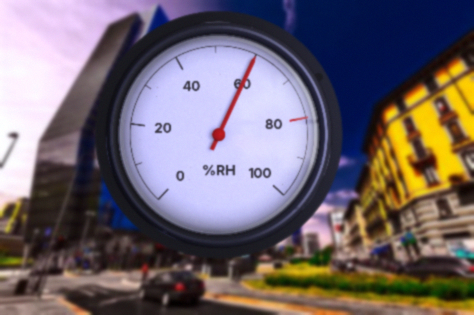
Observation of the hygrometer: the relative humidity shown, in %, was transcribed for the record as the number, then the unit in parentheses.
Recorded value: 60 (%)
